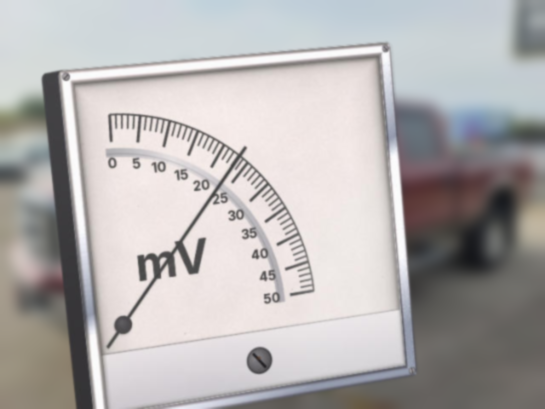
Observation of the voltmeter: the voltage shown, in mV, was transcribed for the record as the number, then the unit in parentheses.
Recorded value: 23 (mV)
